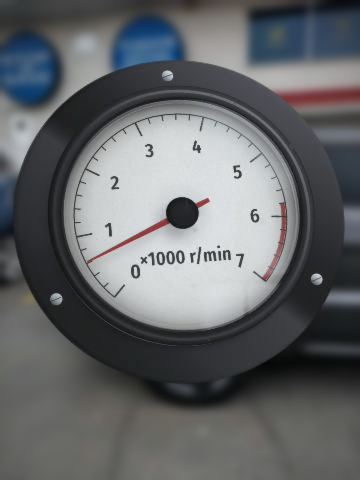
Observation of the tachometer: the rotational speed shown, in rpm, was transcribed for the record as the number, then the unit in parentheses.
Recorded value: 600 (rpm)
